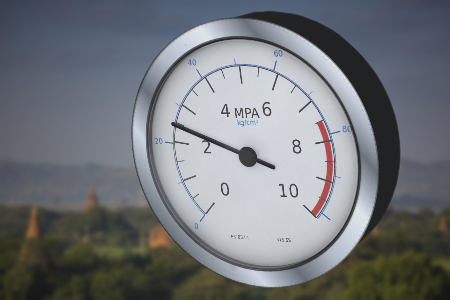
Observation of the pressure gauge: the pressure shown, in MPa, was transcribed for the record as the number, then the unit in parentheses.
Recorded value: 2.5 (MPa)
